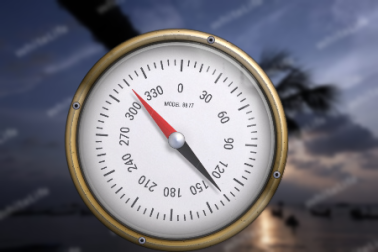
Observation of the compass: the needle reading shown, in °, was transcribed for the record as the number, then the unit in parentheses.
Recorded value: 315 (°)
